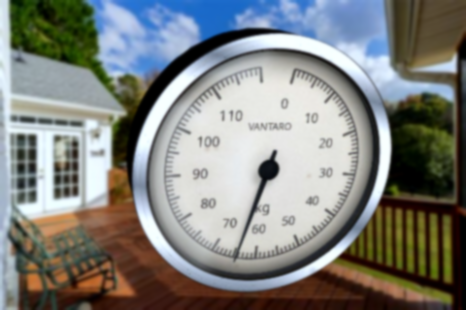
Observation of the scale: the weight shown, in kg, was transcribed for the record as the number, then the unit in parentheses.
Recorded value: 65 (kg)
